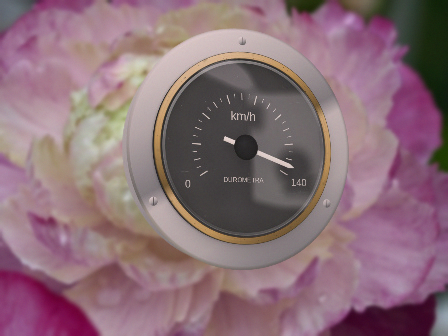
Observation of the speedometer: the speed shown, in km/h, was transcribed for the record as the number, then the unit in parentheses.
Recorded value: 135 (km/h)
